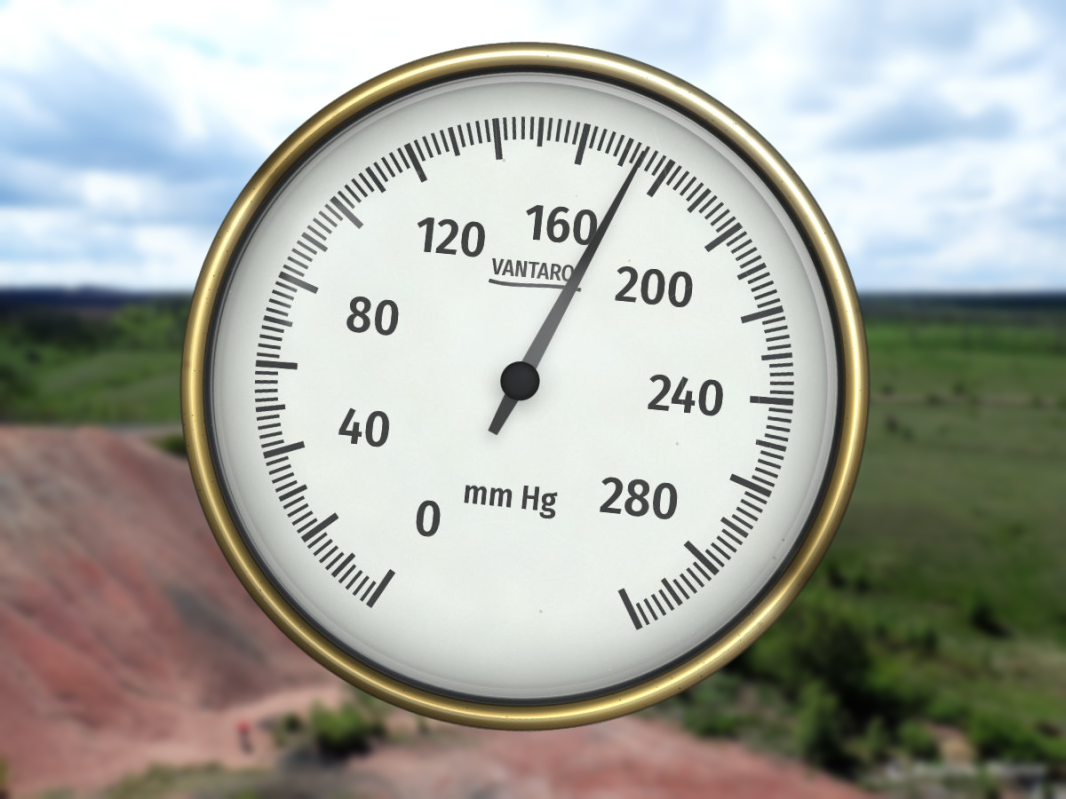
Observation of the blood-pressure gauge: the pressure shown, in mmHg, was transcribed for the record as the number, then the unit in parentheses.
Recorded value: 174 (mmHg)
